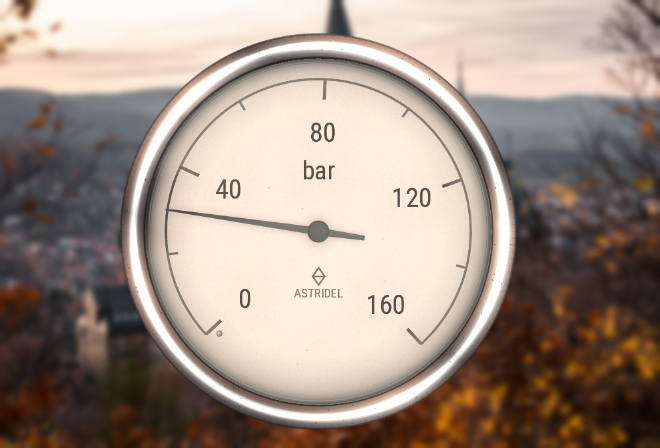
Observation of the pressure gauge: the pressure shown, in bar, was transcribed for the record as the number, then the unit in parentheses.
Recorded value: 30 (bar)
